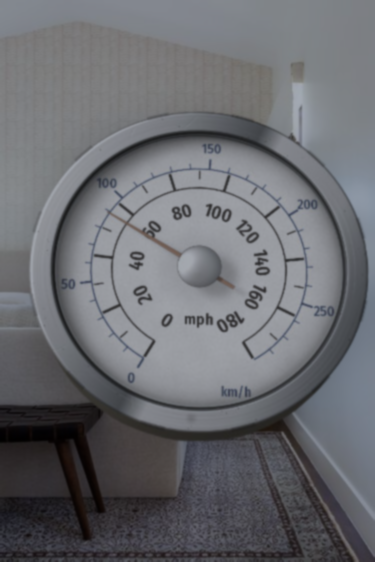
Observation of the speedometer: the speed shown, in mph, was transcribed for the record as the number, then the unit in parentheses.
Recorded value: 55 (mph)
